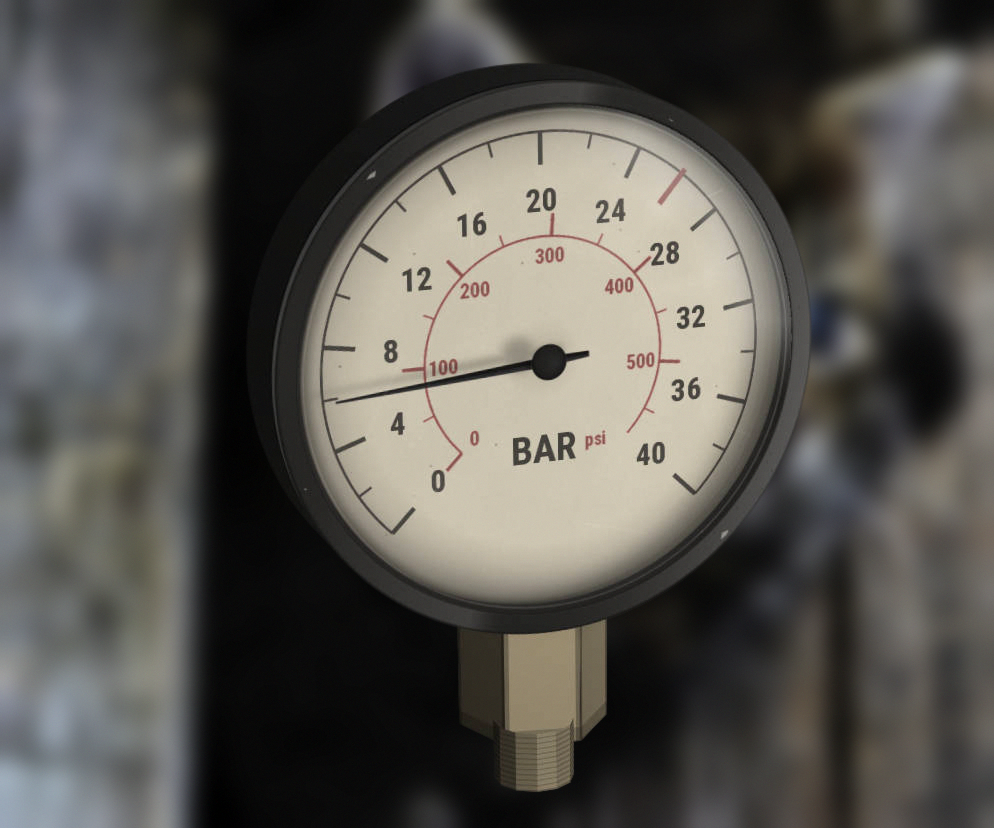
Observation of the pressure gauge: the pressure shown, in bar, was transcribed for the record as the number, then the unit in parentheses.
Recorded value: 6 (bar)
